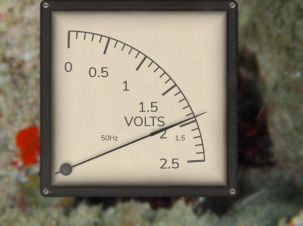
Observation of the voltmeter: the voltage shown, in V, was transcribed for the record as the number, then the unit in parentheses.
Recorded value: 1.95 (V)
